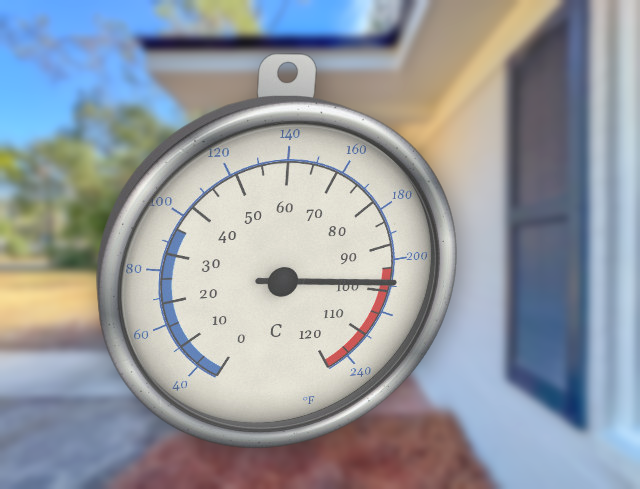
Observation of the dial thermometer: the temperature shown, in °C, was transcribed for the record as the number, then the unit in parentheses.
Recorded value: 97.5 (°C)
